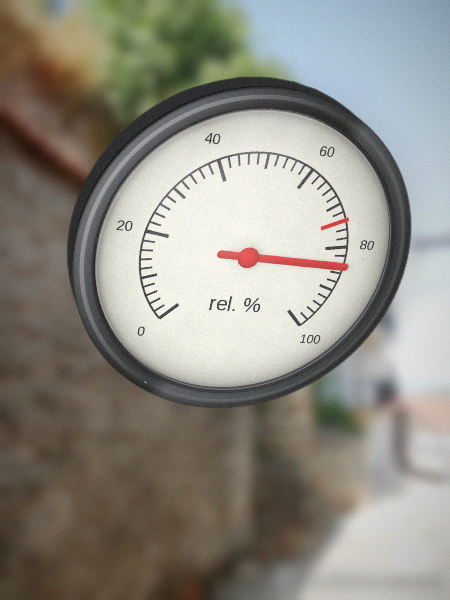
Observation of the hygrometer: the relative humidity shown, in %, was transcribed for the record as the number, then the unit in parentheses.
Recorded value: 84 (%)
